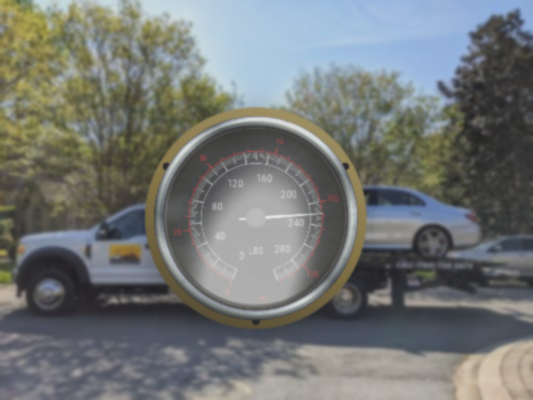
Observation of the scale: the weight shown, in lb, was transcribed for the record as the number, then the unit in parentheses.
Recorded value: 230 (lb)
